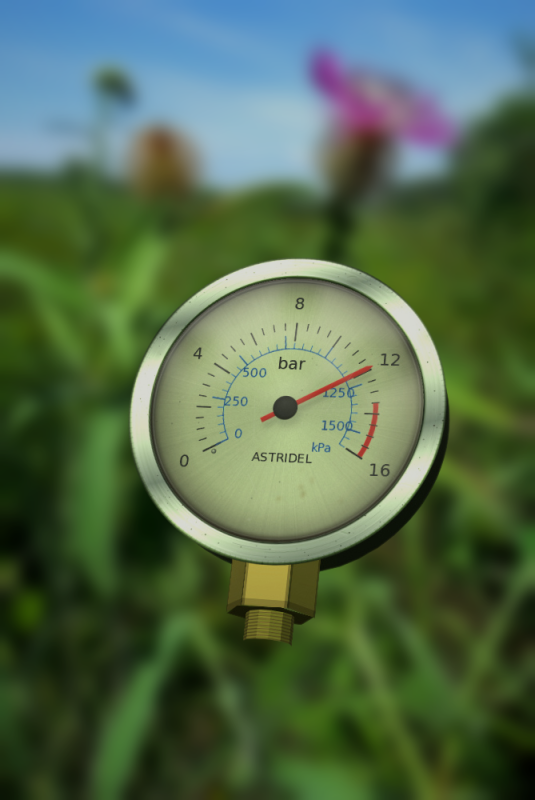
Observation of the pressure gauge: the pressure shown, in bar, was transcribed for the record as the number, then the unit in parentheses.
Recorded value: 12 (bar)
